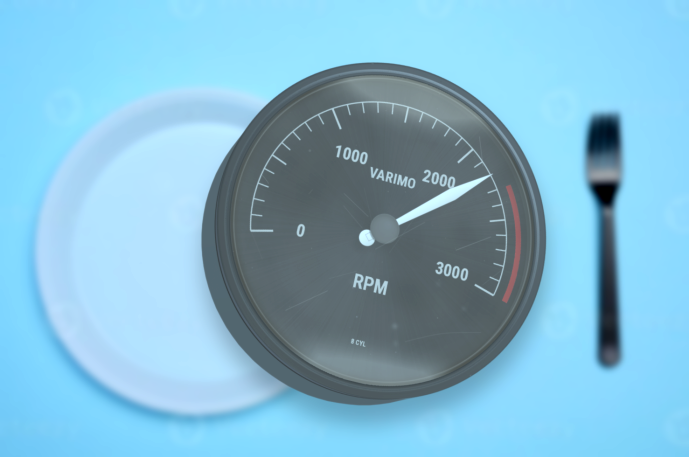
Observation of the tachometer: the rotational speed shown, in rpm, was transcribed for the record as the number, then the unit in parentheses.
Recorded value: 2200 (rpm)
